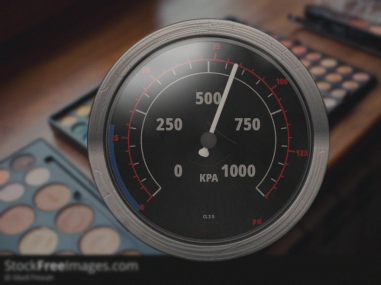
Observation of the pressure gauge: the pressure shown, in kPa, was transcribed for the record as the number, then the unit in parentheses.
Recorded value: 575 (kPa)
